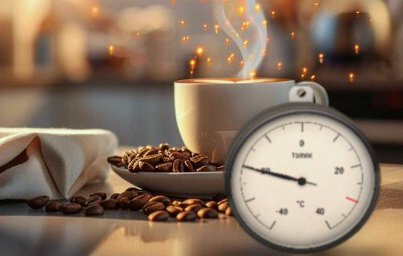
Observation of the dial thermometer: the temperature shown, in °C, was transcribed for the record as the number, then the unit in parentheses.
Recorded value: -20 (°C)
